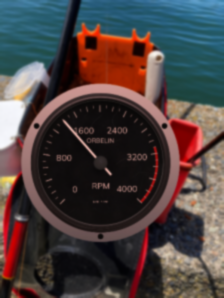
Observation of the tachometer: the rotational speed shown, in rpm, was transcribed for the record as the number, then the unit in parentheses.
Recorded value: 1400 (rpm)
